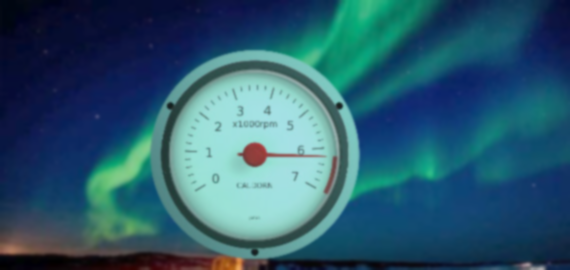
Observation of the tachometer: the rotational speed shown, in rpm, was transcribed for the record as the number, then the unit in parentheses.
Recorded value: 6200 (rpm)
